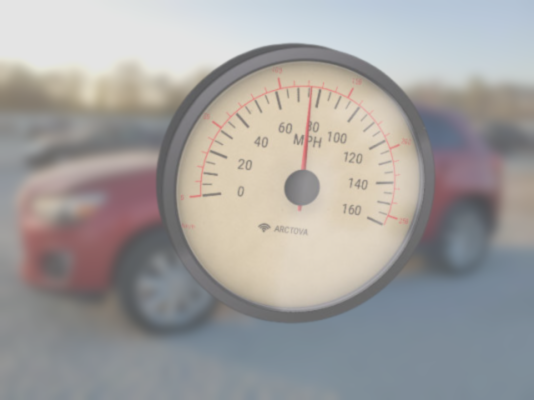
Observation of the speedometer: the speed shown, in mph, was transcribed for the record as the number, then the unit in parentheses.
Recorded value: 75 (mph)
